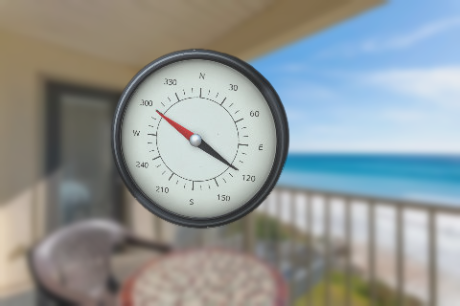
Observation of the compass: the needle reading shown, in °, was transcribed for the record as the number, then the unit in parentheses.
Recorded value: 300 (°)
